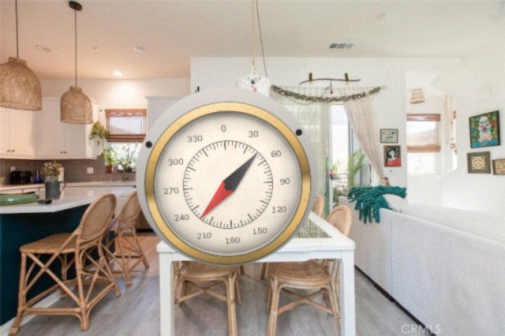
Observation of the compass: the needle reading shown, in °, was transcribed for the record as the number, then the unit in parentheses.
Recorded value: 225 (°)
